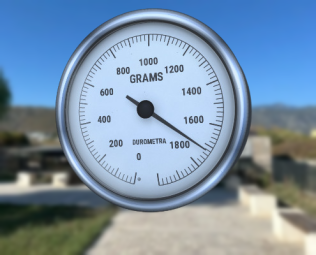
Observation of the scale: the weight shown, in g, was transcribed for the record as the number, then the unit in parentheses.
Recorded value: 1720 (g)
